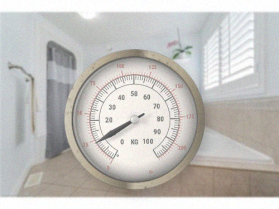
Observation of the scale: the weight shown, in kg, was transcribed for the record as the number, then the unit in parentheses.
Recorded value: 10 (kg)
